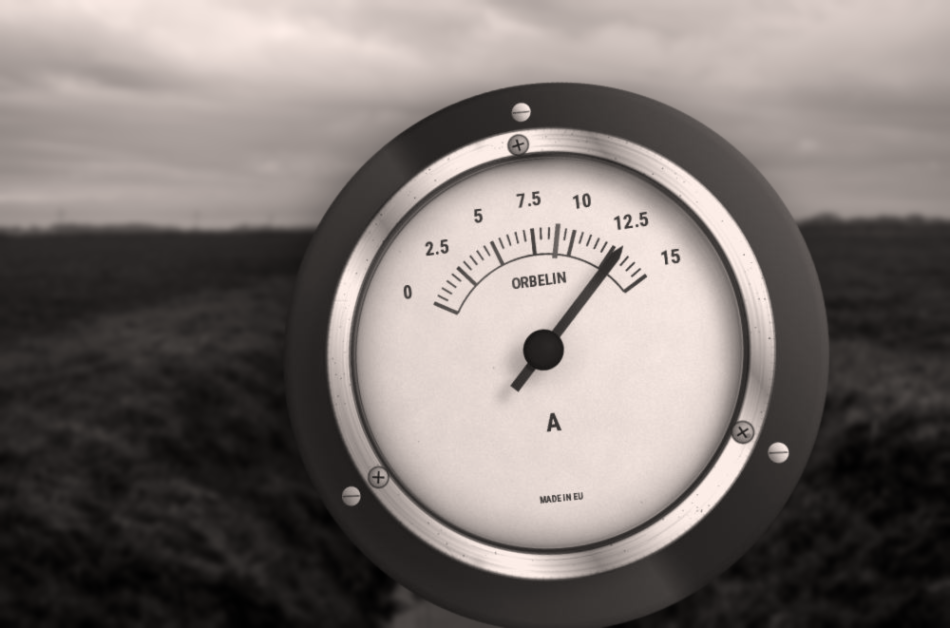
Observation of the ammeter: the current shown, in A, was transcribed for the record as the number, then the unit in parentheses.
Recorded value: 13 (A)
